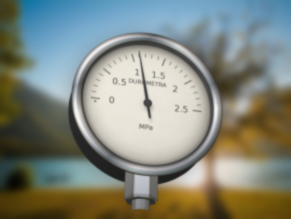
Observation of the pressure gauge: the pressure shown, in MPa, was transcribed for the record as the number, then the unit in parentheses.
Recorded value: 1.1 (MPa)
